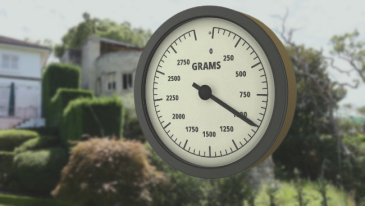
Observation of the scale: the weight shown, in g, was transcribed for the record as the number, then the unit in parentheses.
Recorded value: 1000 (g)
